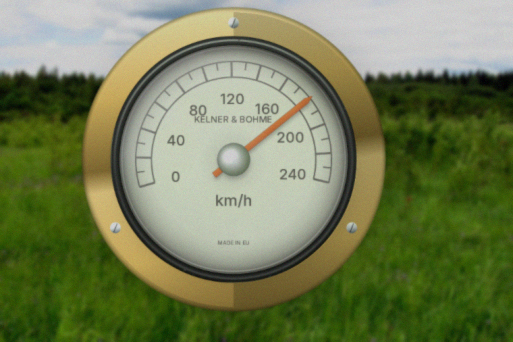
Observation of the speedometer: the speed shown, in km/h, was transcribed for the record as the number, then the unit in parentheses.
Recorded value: 180 (km/h)
